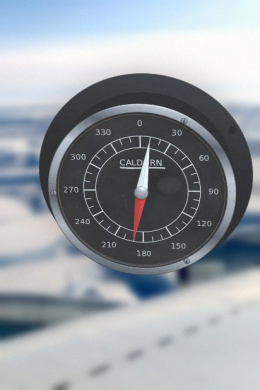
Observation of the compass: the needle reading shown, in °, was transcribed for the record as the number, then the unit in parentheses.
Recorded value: 190 (°)
